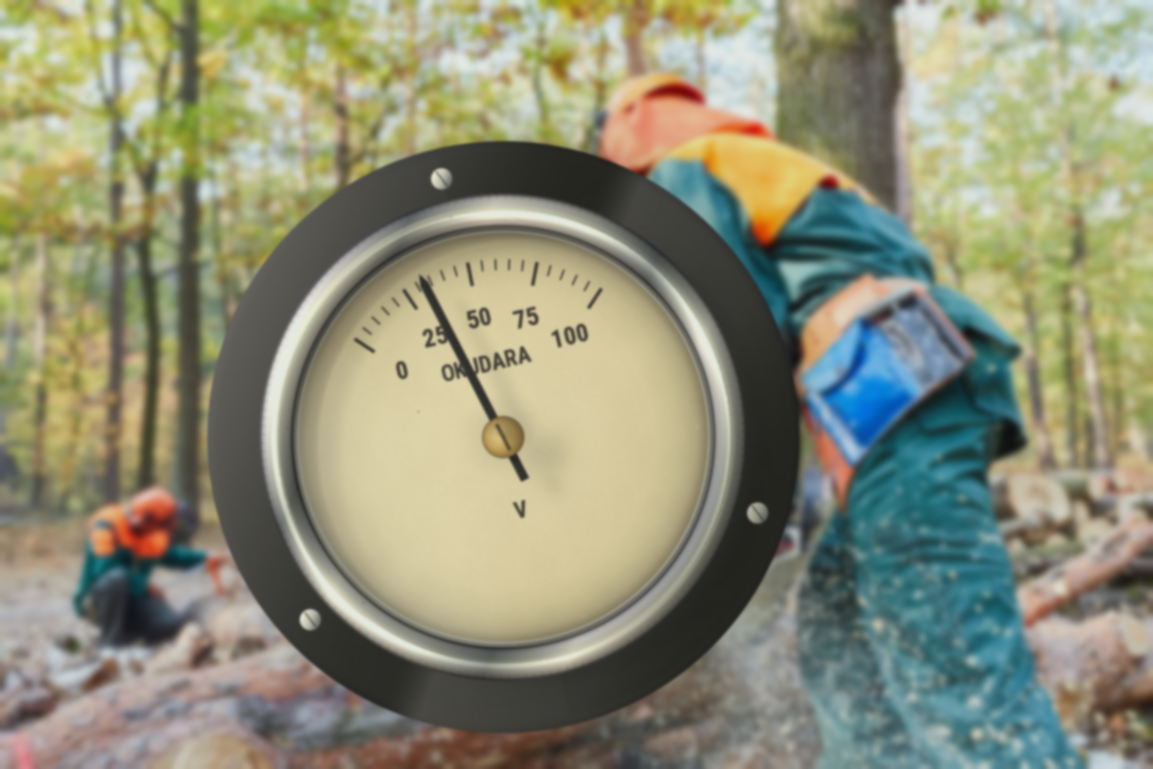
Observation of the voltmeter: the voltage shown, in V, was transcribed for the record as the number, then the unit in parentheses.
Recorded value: 32.5 (V)
